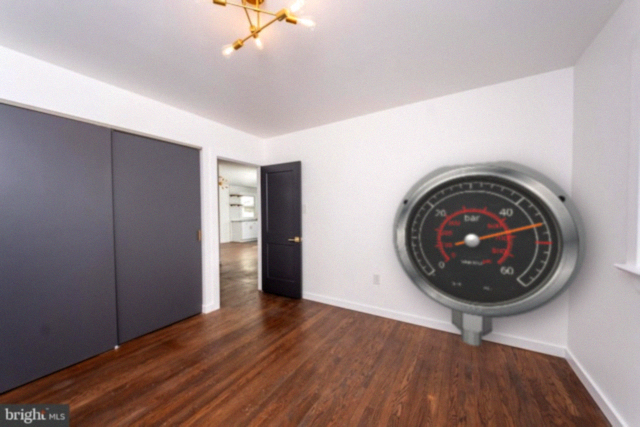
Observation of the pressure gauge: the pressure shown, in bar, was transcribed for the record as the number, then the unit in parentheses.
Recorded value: 46 (bar)
